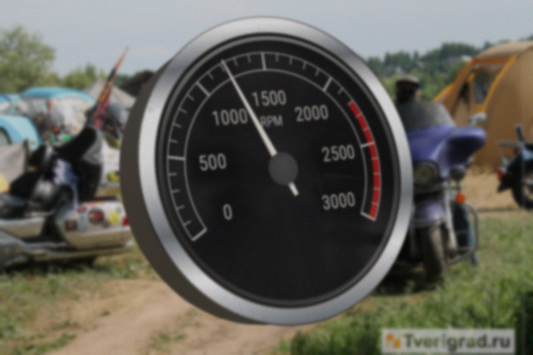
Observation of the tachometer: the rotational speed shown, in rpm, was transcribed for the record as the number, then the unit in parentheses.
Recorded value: 1200 (rpm)
